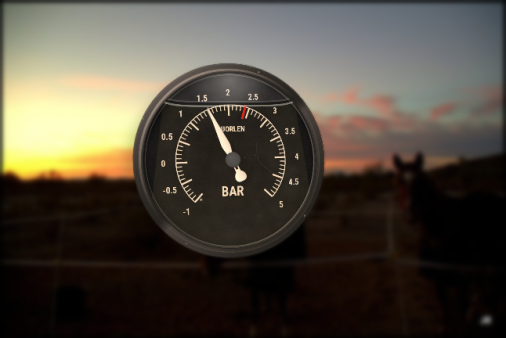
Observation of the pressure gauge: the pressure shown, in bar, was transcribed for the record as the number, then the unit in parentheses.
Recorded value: 1.5 (bar)
